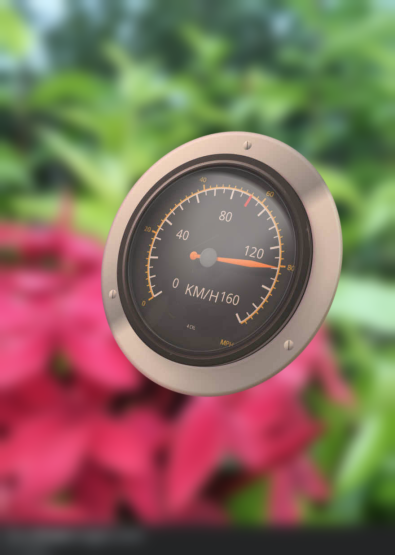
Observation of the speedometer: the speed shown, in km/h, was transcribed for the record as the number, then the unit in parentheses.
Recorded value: 130 (km/h)
